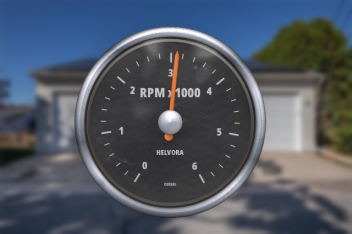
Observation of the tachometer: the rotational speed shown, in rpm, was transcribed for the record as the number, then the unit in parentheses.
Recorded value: 3100 (rpm)
